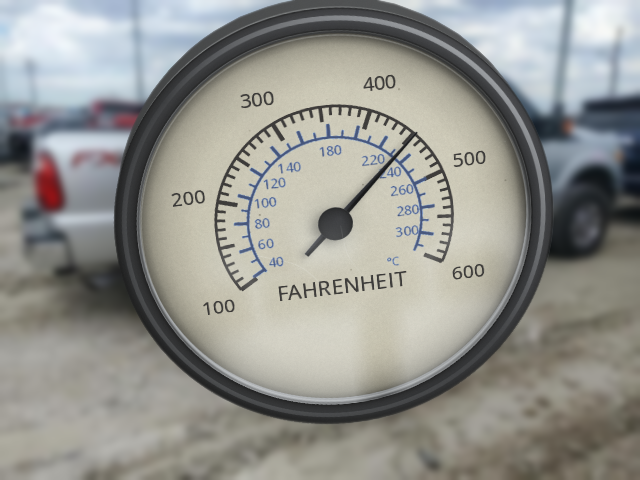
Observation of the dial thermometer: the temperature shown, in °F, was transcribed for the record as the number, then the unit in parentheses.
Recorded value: 450 (°F)
